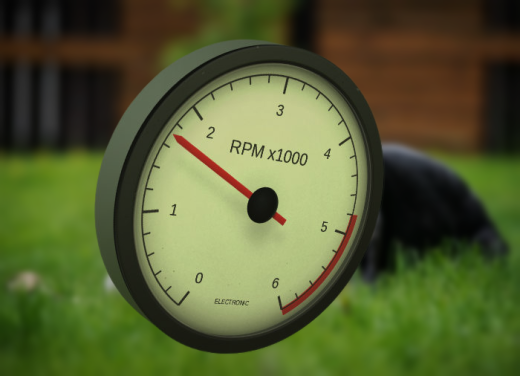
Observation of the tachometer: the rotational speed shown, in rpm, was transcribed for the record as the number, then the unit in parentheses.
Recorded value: 1700 (rpm)
